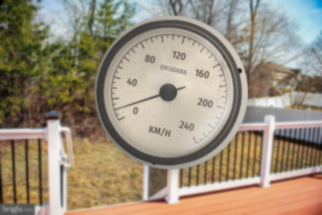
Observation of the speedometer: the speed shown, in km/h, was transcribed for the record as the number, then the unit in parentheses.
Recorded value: 10 (km/h)
